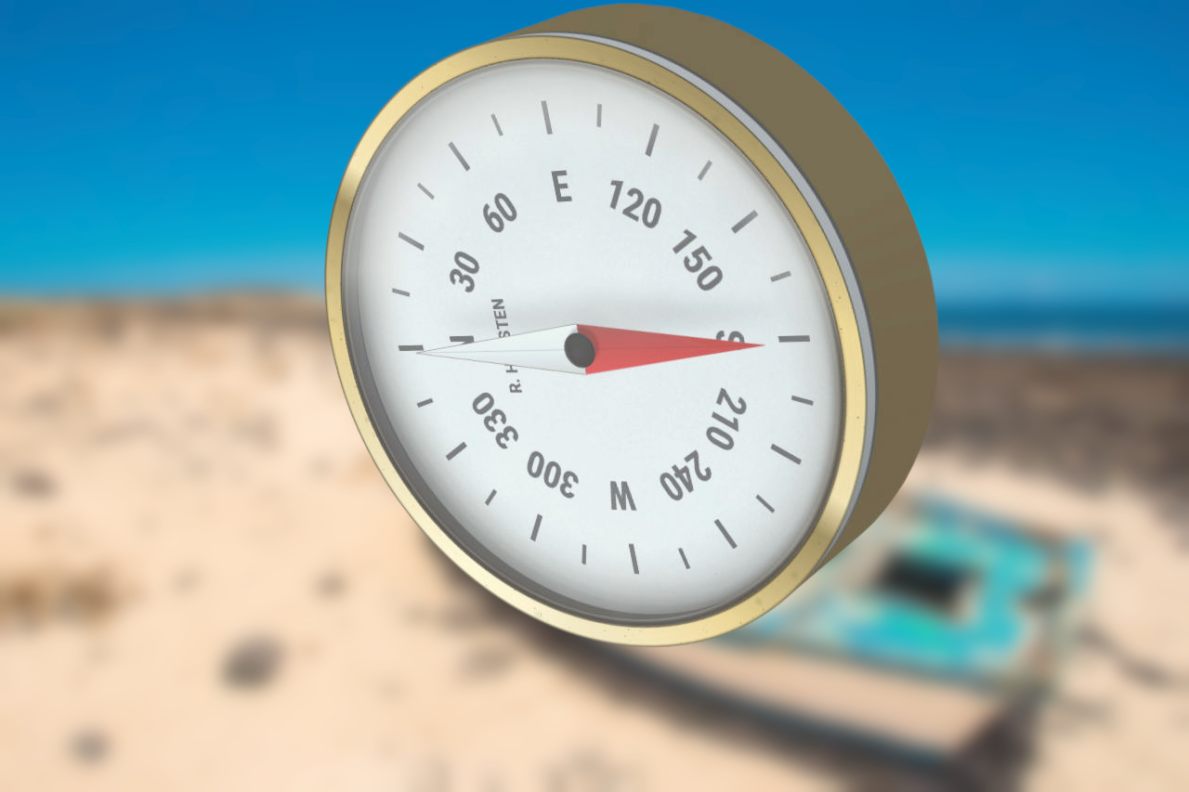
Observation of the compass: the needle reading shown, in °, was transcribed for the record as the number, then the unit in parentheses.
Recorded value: 180 (°)
